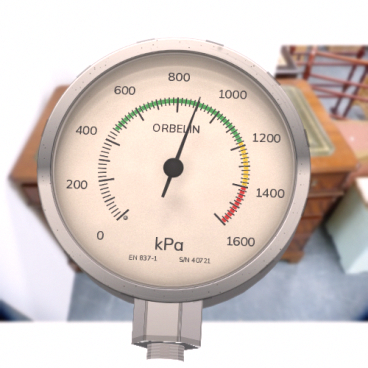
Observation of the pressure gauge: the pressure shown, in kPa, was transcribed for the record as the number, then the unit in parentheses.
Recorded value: 900 (kPa)
